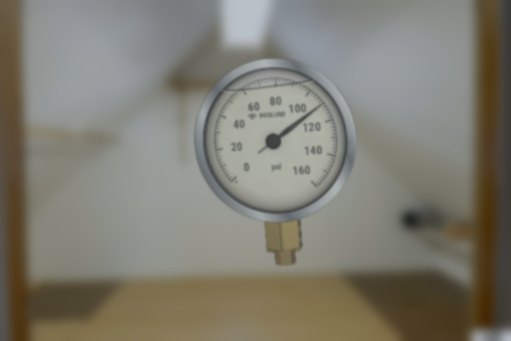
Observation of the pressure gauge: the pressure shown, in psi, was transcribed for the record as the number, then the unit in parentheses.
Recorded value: 110 (psi)
